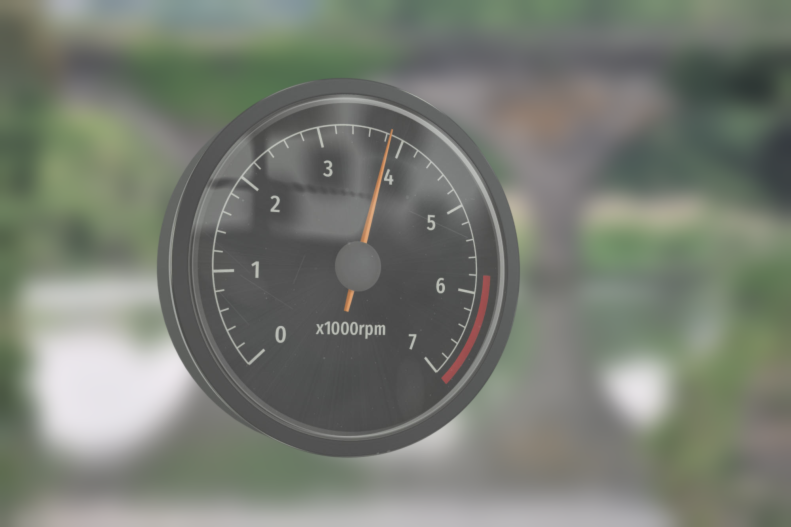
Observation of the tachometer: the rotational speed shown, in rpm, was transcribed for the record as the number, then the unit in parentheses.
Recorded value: 3800 (rpm)
